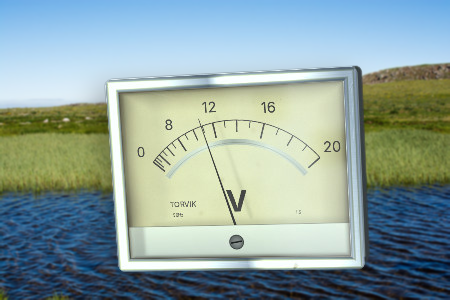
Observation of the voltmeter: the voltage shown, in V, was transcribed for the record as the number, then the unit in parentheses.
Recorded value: 11 (V)
